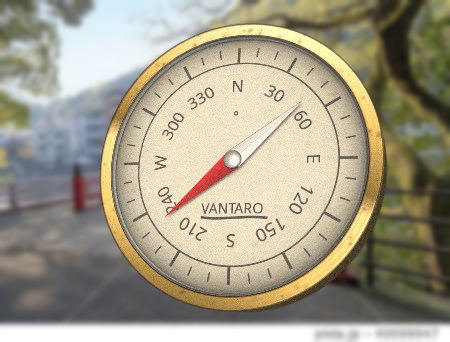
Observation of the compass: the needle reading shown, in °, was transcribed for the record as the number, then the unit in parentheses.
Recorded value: 230 (°)
